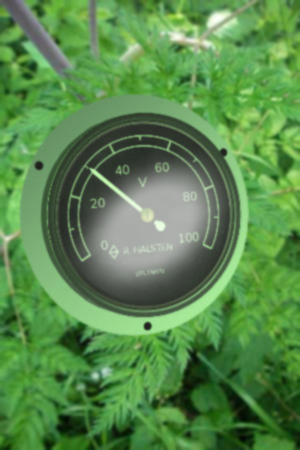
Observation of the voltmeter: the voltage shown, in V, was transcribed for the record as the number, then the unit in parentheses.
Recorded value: 30 (V)
